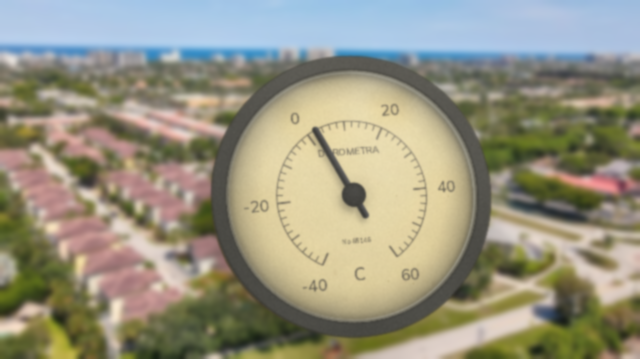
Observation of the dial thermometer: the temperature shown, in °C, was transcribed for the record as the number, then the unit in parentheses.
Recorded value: 2 (°C)
